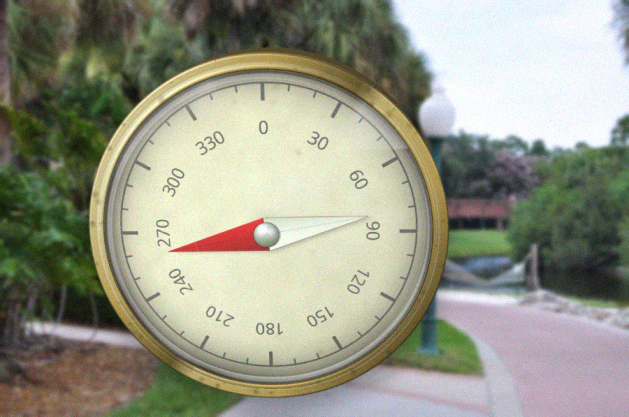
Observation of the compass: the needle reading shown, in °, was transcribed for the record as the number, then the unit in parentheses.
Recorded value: 260 (°)
